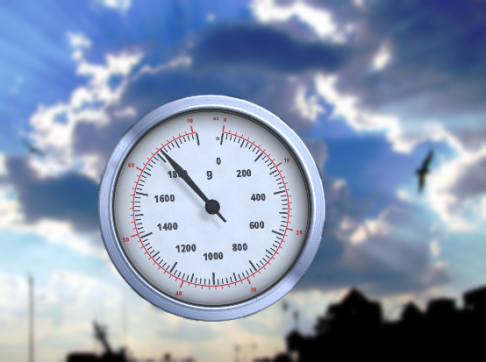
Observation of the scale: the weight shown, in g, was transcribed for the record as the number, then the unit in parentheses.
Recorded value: 1820 (g)
